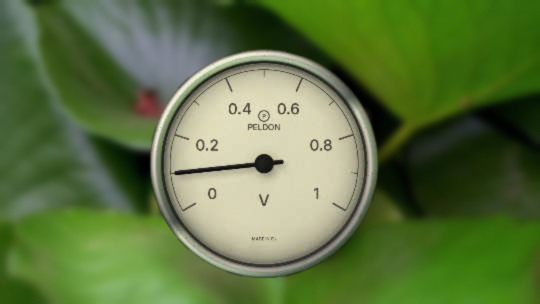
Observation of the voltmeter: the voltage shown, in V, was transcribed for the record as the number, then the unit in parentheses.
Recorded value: 0.1 (V)
